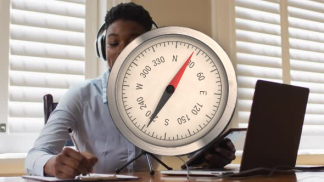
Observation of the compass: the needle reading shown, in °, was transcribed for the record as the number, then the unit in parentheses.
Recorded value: 25 (°)
